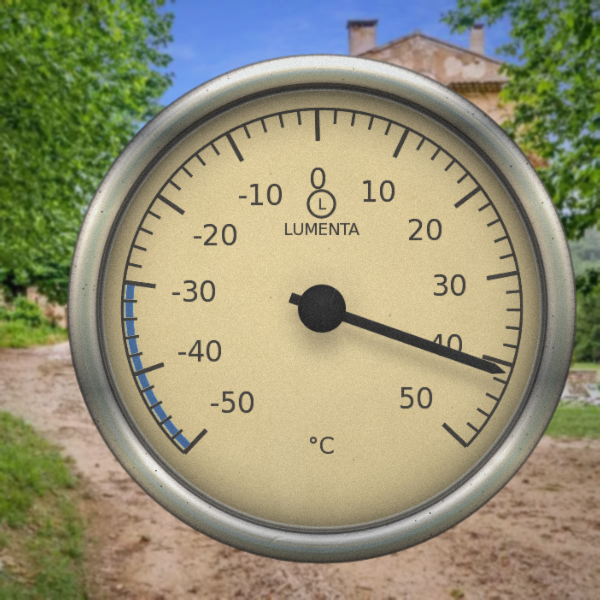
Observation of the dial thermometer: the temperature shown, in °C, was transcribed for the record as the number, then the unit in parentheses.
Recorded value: 41 (°C)
